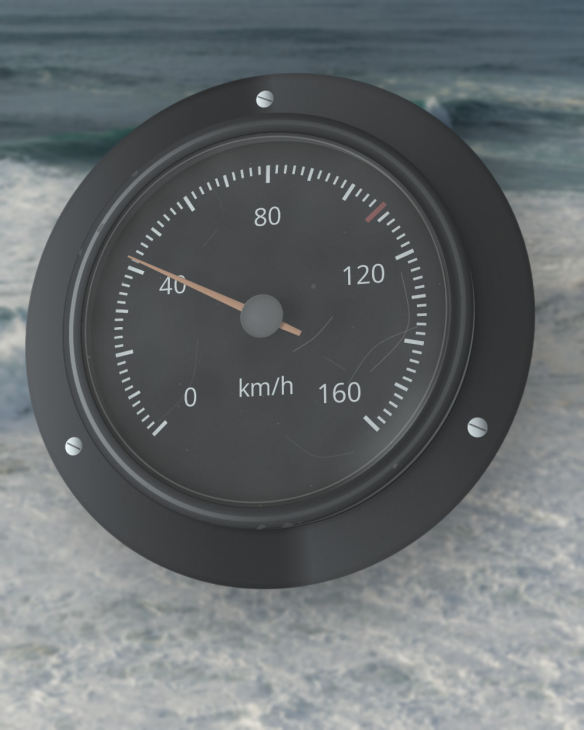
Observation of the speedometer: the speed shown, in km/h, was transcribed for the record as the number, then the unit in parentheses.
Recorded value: 42 (km/h)
